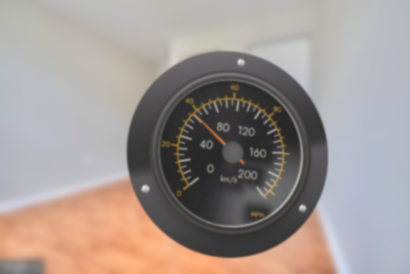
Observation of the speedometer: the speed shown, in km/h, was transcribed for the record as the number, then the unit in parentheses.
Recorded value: 60 (km/h)
